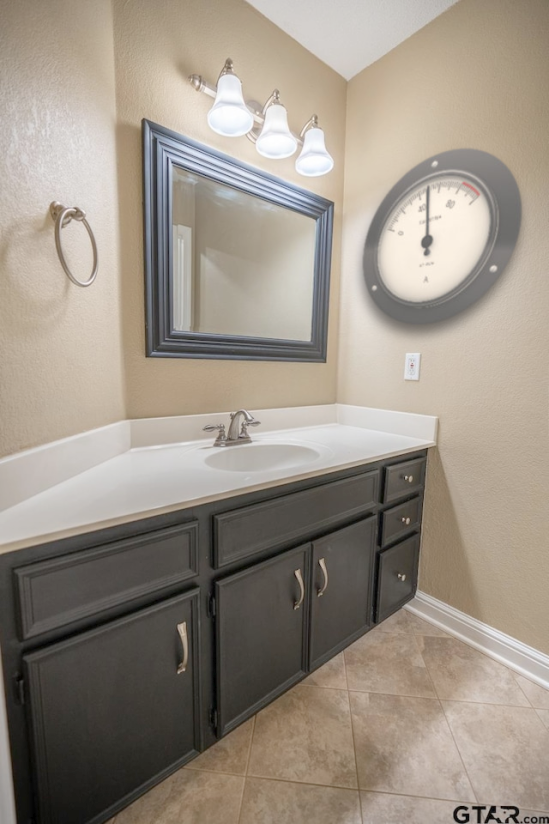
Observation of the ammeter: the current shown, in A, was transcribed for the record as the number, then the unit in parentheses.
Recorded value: 50 (A)
